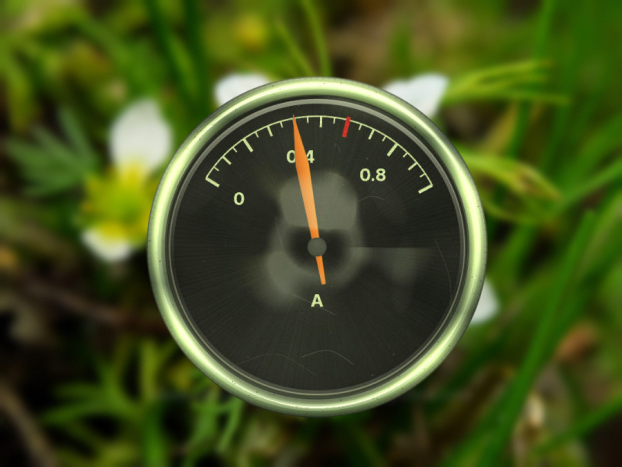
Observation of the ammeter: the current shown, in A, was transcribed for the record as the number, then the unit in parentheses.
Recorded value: 0.4 (A)
